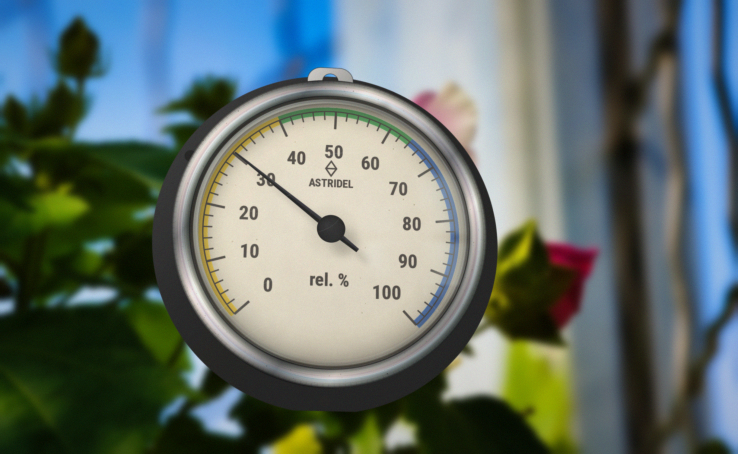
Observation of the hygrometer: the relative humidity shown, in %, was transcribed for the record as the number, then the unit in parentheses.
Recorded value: 30 (%)
